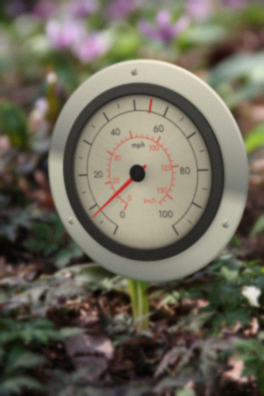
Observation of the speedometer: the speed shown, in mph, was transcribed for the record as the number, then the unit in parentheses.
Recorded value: 7.5 (mph)
